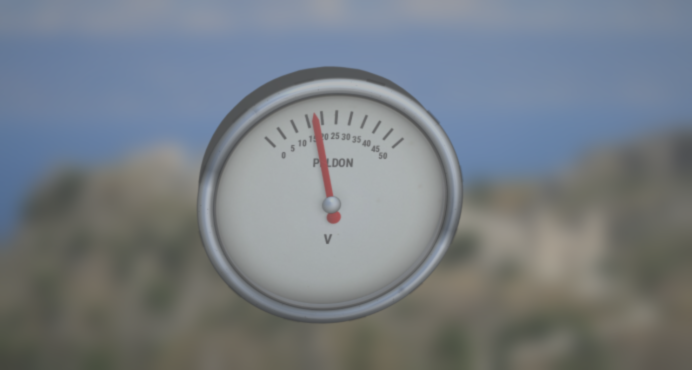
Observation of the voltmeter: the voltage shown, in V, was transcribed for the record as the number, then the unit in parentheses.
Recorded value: 17.5 (V)
